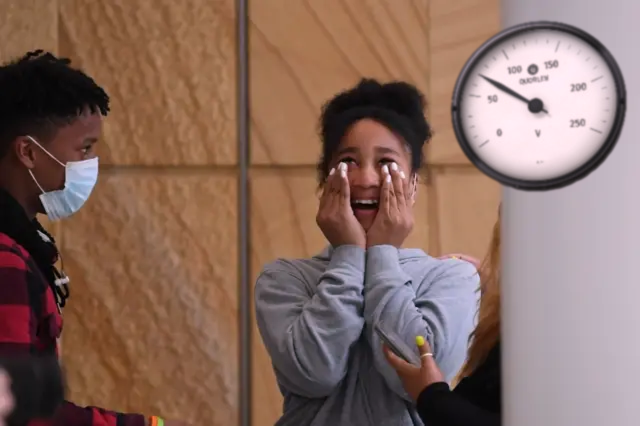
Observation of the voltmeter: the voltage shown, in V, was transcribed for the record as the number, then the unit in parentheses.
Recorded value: 70 (V)
